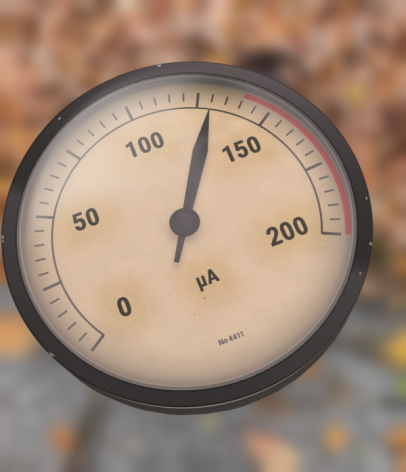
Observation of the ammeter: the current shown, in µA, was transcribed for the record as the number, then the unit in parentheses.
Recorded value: 130 (µA)
